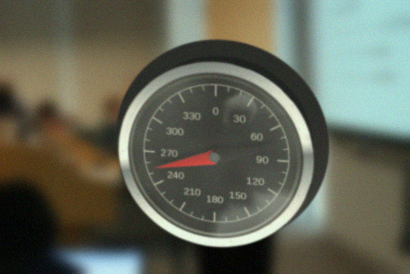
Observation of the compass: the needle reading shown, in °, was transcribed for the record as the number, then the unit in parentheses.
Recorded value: 255 (°)
